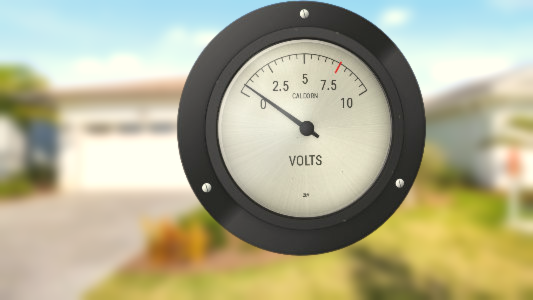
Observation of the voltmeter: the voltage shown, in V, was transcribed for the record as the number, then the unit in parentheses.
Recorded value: 0.5 (V)
